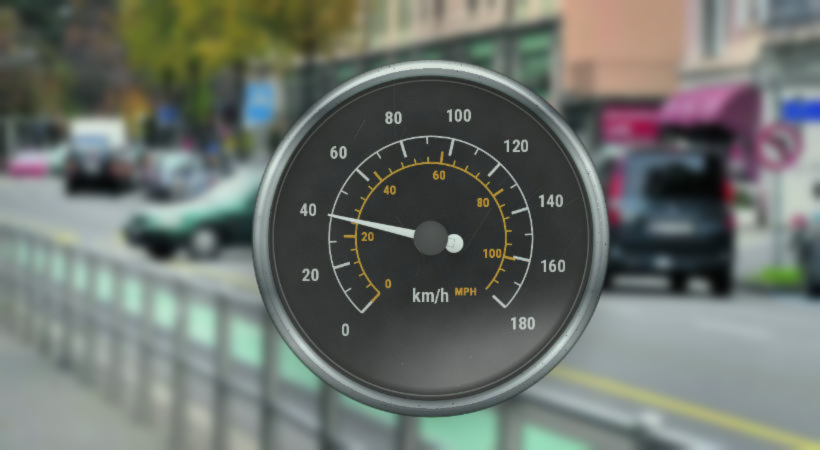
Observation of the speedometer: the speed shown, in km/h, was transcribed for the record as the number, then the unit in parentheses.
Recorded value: 40 (km/h)
